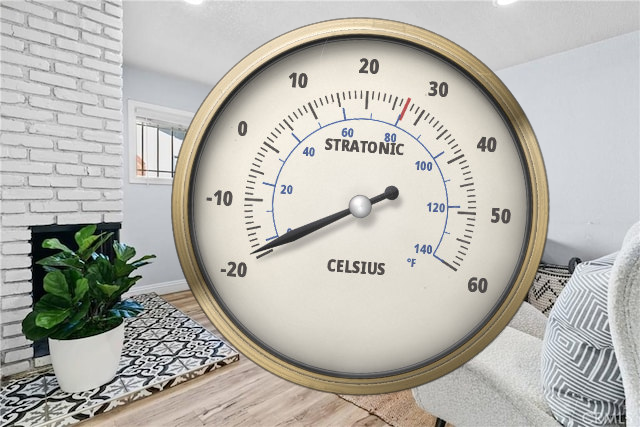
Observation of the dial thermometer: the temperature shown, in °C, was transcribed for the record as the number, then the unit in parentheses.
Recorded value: -19 (°C)
